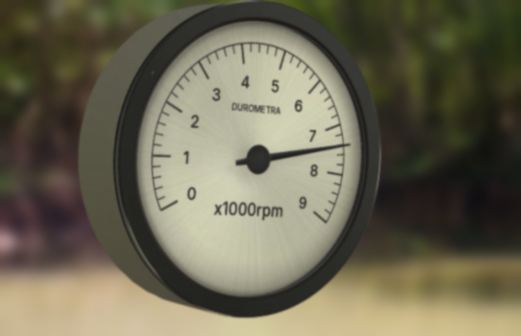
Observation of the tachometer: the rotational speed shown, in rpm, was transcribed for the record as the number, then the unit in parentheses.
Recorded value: 7400 (rpm)
